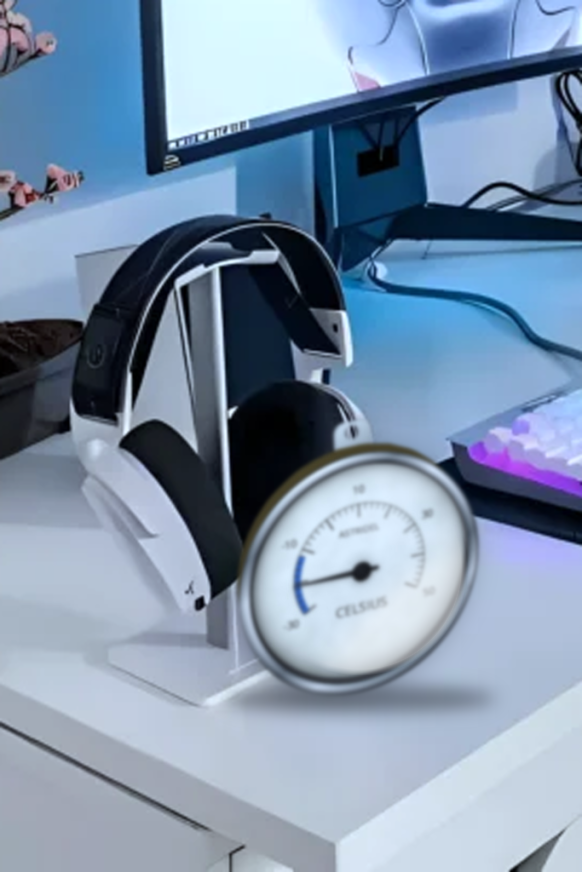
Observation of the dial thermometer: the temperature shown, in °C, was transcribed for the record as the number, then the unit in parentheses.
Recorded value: -20 (°C)
